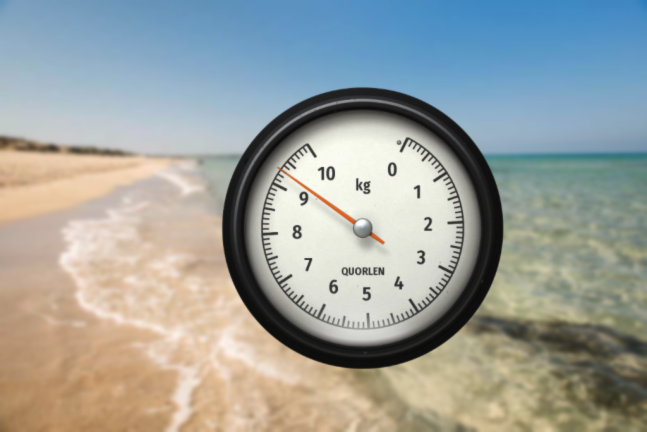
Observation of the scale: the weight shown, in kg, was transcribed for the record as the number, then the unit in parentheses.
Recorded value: 9.3 (kg)
